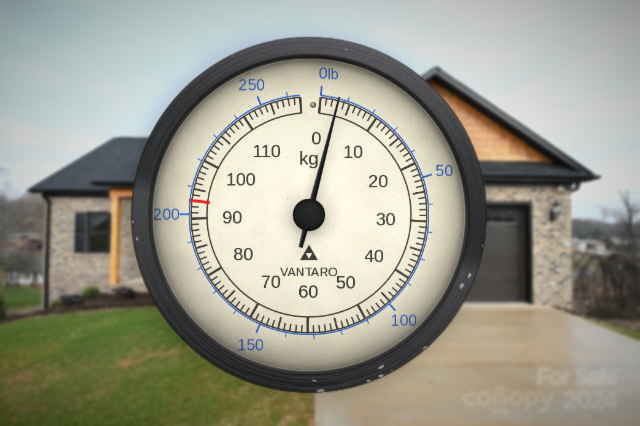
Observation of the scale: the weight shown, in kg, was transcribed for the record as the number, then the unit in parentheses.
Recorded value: 3 (kg)
